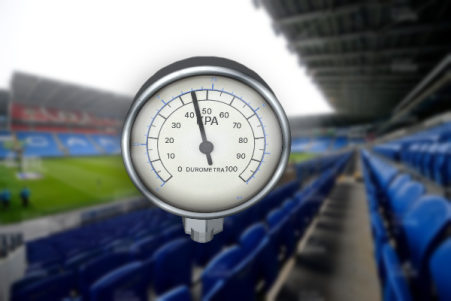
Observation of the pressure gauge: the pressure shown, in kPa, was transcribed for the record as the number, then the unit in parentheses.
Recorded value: 45 (kPa)
